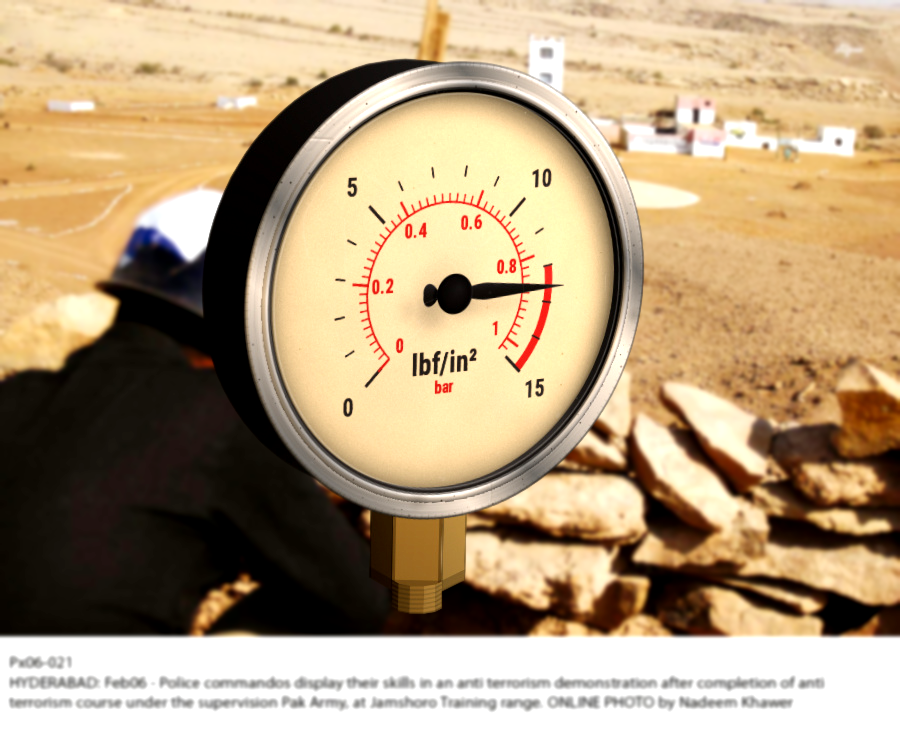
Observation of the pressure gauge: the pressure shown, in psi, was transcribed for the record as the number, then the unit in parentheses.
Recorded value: 12.5 (psi)
